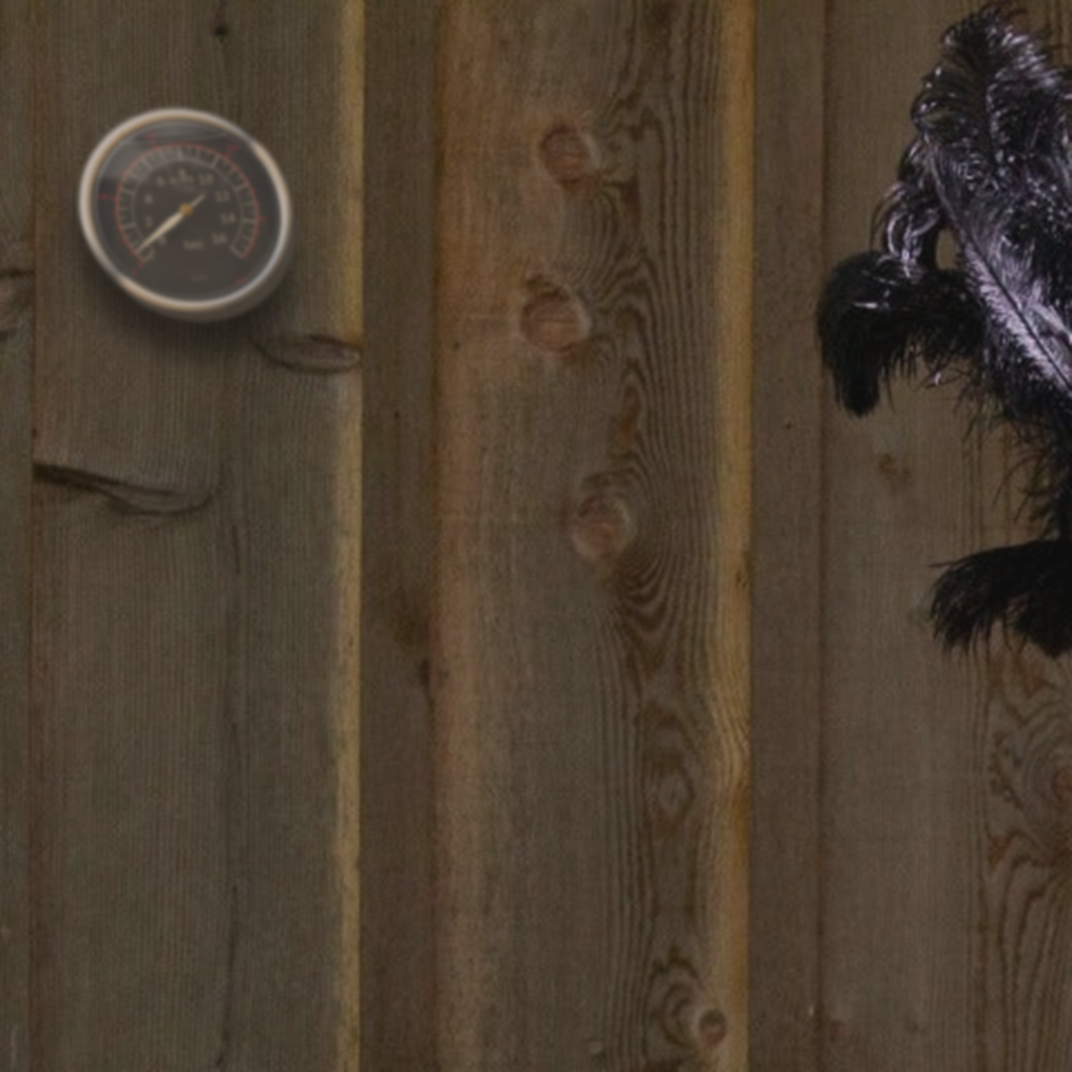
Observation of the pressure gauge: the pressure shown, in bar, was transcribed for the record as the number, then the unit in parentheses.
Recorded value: 0.5 (bar)
